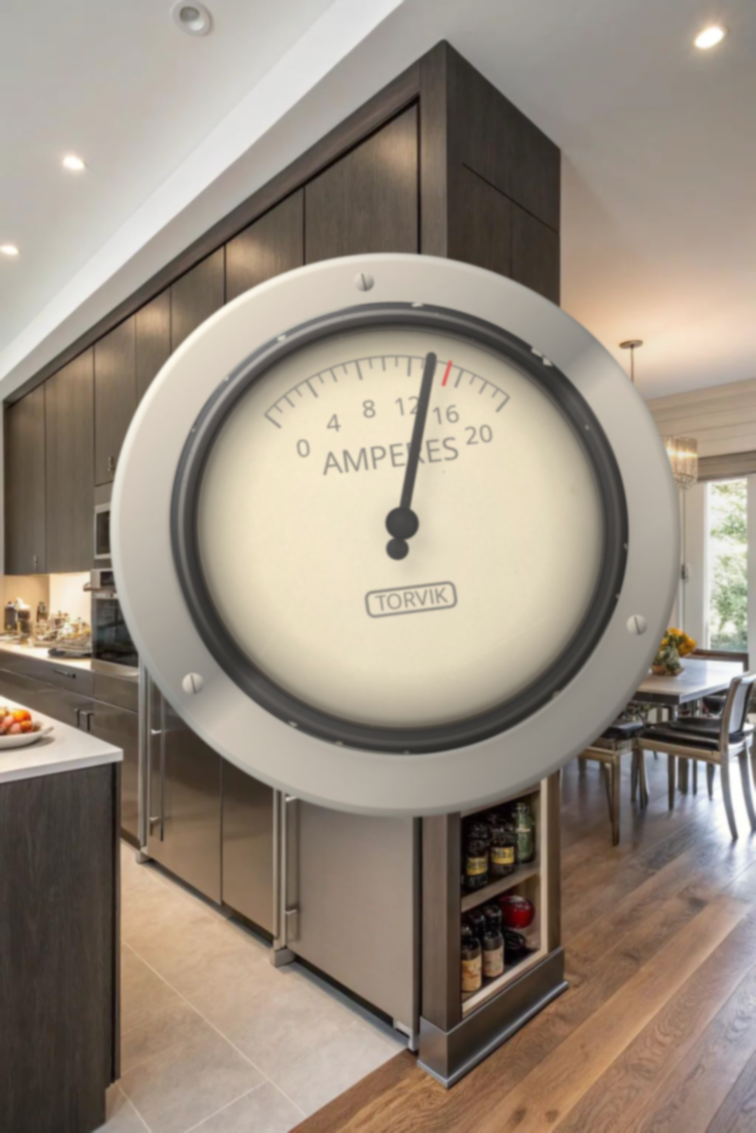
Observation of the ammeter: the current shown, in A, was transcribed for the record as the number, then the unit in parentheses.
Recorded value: 13.5 (A)
